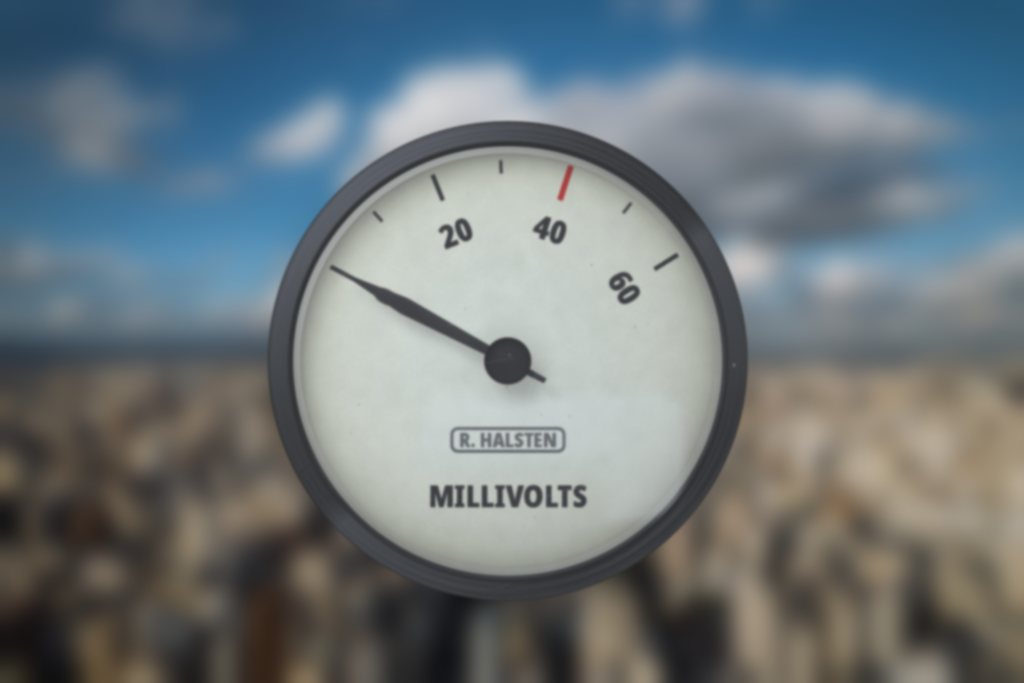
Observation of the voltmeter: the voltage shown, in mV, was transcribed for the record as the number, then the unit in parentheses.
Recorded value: 0 (mV)
